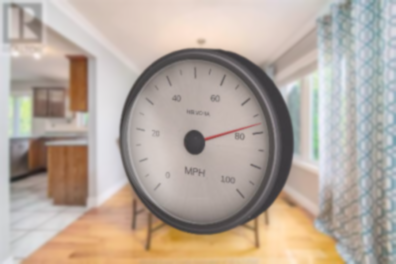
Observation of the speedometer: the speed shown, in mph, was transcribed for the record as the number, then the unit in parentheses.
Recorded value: 77.5 (mph)
